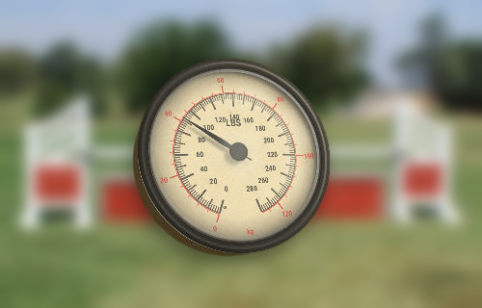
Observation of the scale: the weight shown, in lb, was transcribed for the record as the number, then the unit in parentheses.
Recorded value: 90 (lb)
